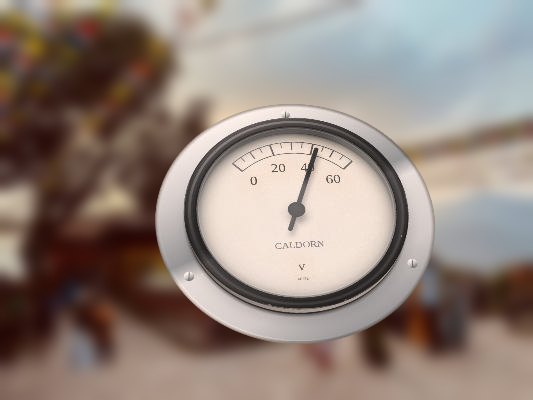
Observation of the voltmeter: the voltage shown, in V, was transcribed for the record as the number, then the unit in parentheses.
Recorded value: 42.5 (V)
